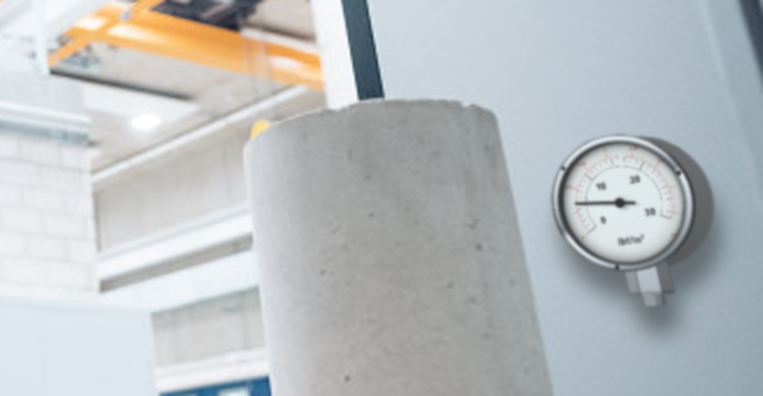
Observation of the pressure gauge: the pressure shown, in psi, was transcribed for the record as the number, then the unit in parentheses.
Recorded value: 5 (psi)
